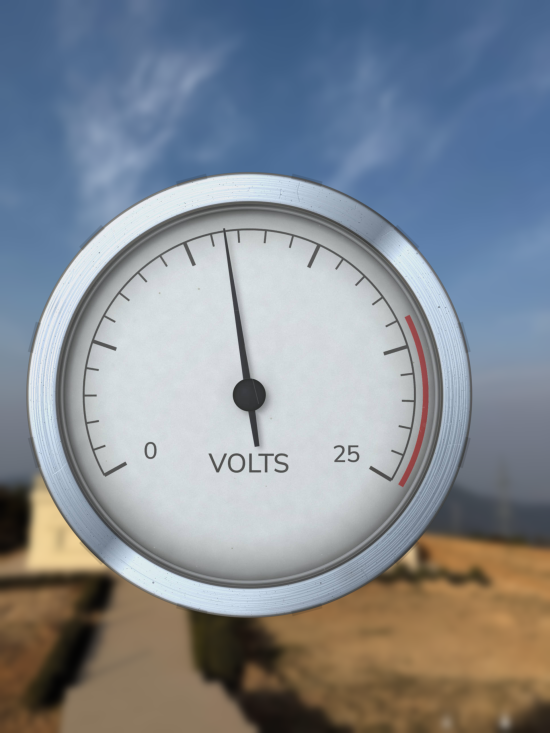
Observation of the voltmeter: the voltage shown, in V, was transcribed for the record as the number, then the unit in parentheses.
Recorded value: 11.5 (V)
